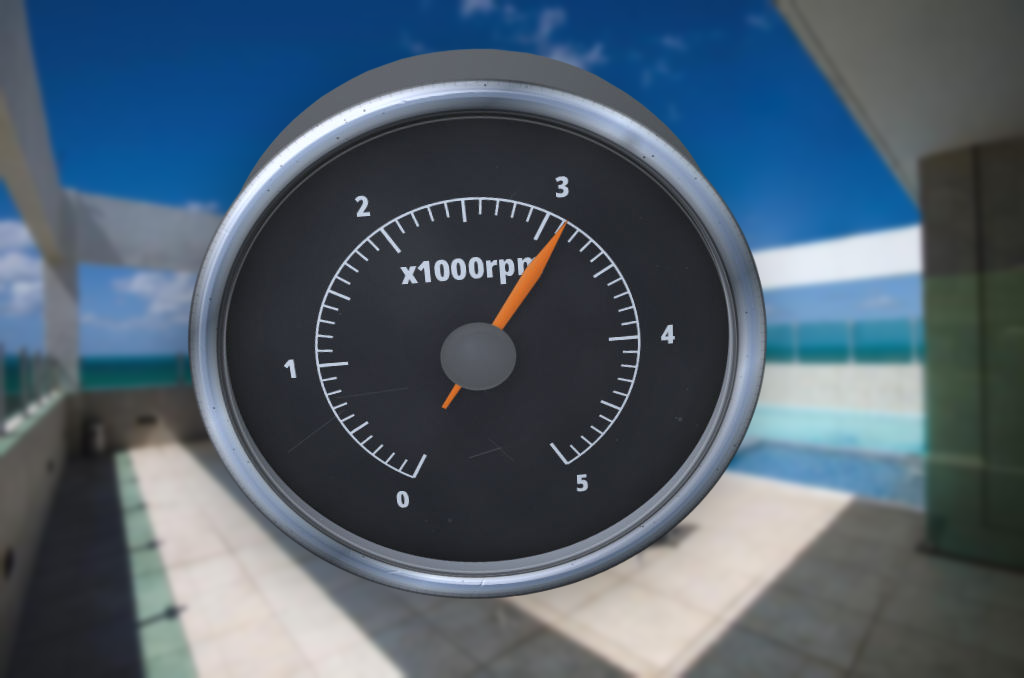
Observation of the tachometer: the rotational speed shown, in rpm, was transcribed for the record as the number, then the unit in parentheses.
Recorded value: 3100 (rpm)
